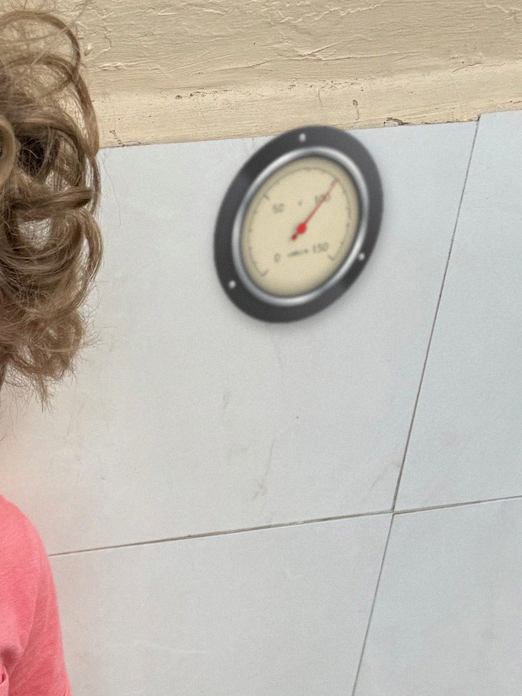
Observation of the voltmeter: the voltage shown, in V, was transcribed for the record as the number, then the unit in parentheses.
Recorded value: 100 (V)
